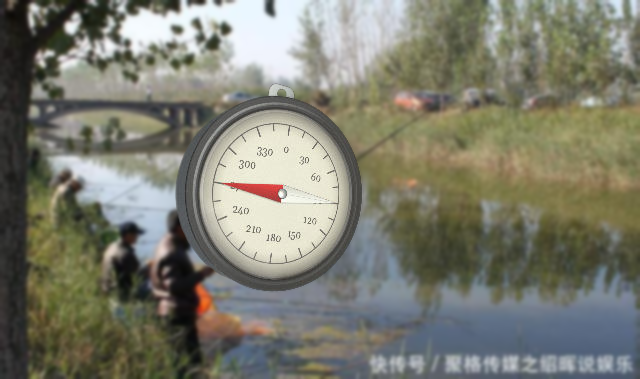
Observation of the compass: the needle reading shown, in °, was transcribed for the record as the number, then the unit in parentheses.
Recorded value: 270 (°)
